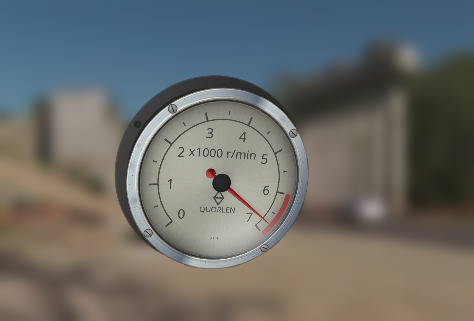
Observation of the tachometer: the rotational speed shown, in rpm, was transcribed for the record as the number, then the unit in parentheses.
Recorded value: 6750 (rpm)
